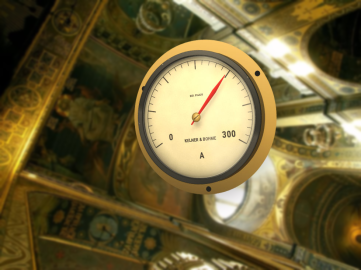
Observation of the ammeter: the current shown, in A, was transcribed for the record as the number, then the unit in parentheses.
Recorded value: 200 (A)
